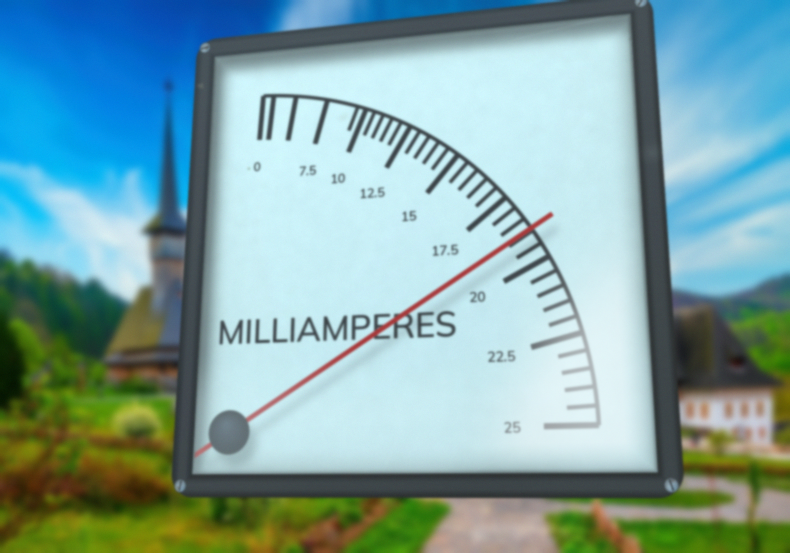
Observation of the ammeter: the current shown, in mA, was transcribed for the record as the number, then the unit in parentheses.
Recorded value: 19 (mA)
